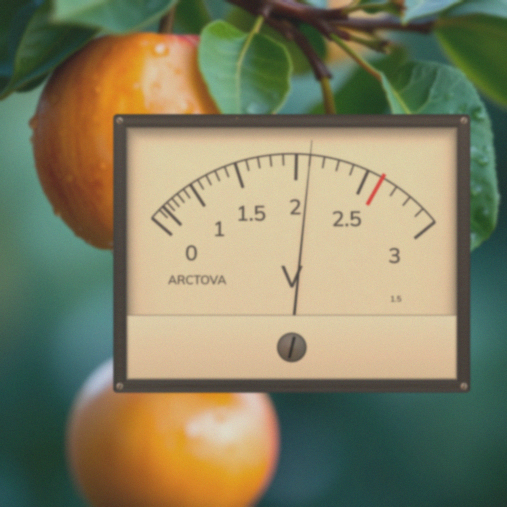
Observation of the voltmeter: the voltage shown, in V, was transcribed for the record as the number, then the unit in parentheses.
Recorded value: 2.1 (V)
